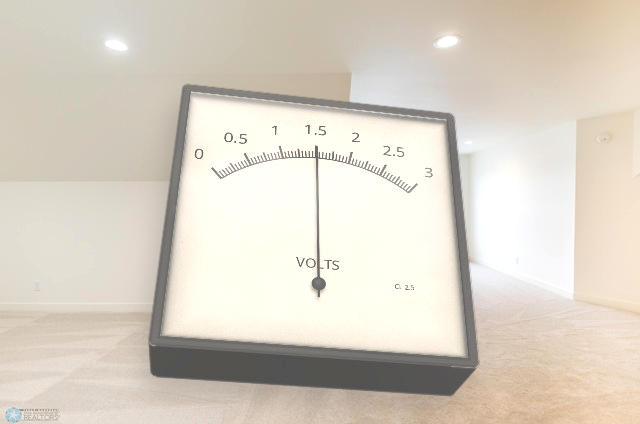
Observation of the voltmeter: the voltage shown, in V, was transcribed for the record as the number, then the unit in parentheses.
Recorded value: 1.5 (V)
